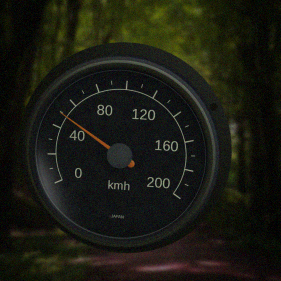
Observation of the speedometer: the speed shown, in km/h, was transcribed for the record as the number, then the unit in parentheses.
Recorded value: 50 (km/h)
